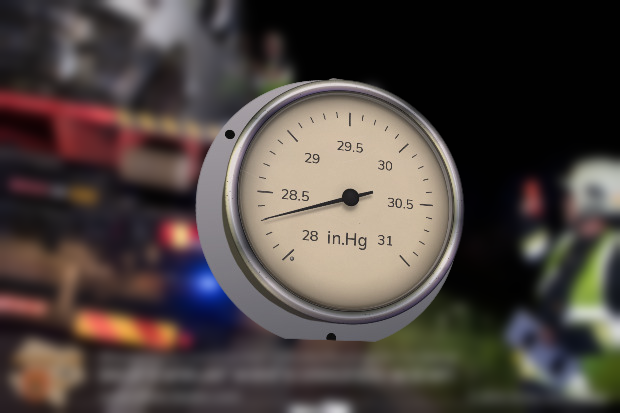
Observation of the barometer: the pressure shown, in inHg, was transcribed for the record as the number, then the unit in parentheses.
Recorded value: 28.3 (inHg)
